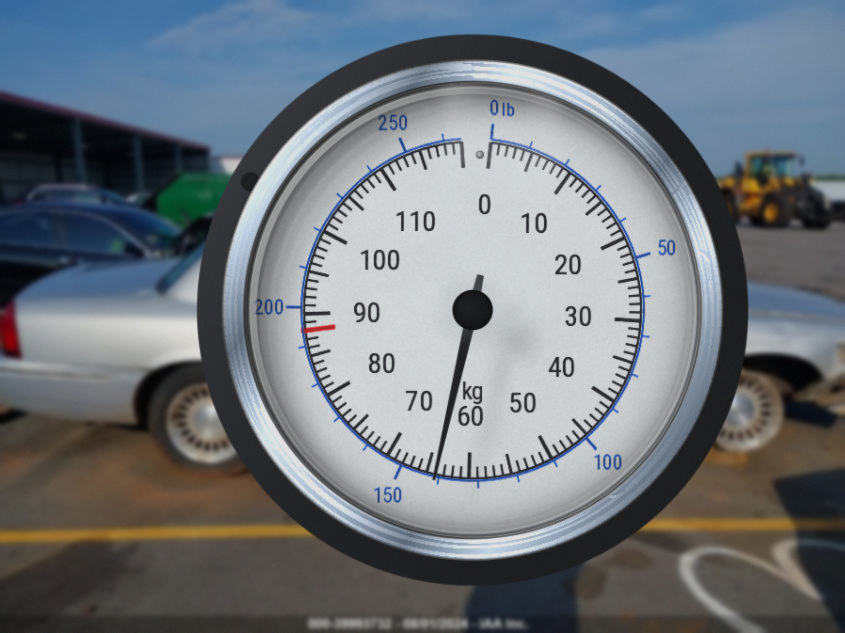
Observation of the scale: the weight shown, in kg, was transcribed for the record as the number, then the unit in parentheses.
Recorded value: 64 (kg)
